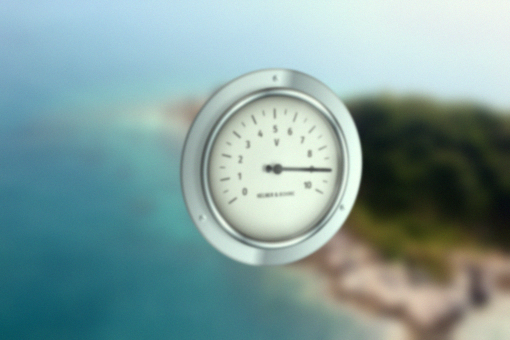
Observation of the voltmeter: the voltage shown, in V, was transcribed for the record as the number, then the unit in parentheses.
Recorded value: 9 (V)
